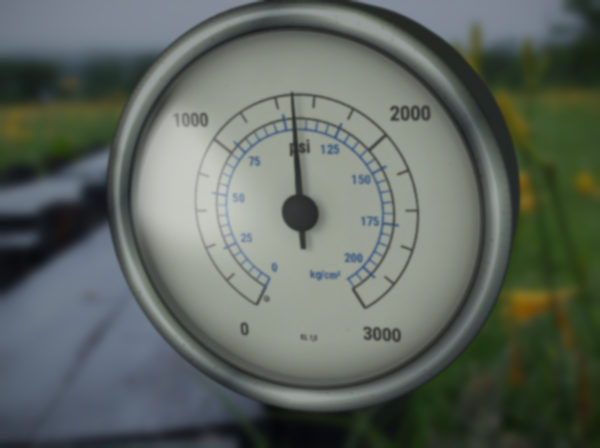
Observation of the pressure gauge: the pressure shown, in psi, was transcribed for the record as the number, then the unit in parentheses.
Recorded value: 1500 (psi)
